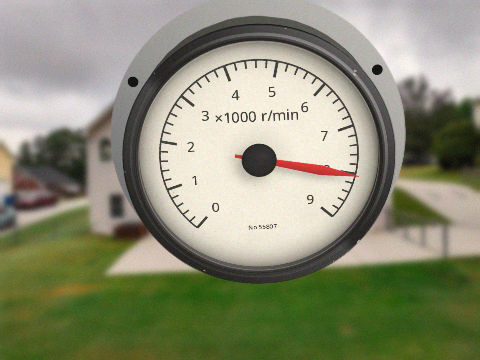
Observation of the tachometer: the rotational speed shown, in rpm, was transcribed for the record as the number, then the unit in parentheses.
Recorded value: 8000 (rpm)
